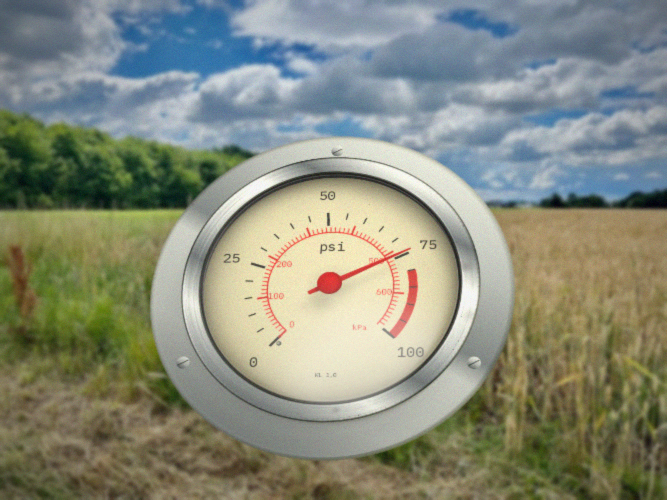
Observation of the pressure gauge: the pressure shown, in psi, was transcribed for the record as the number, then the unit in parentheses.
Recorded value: 75 (psi)
